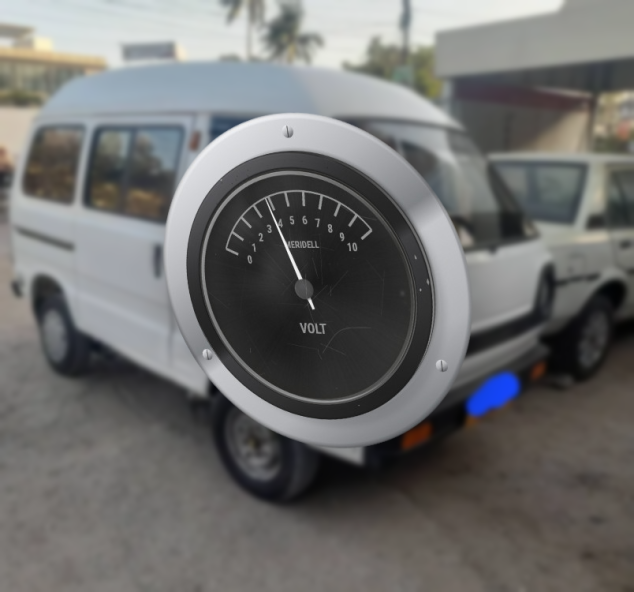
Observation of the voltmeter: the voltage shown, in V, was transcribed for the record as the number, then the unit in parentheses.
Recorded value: 4 (V)
